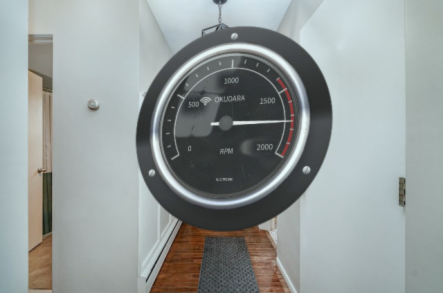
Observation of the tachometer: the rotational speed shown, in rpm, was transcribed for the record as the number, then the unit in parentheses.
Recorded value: 1750 (rpm)
